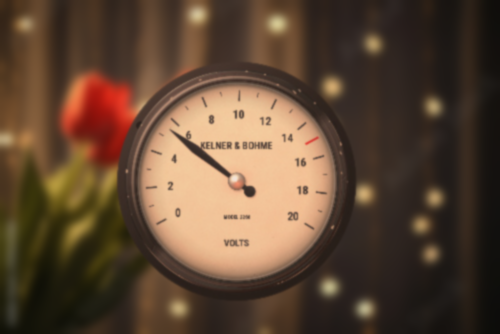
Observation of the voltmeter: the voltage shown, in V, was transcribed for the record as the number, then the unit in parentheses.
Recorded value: 5.5 (V)
